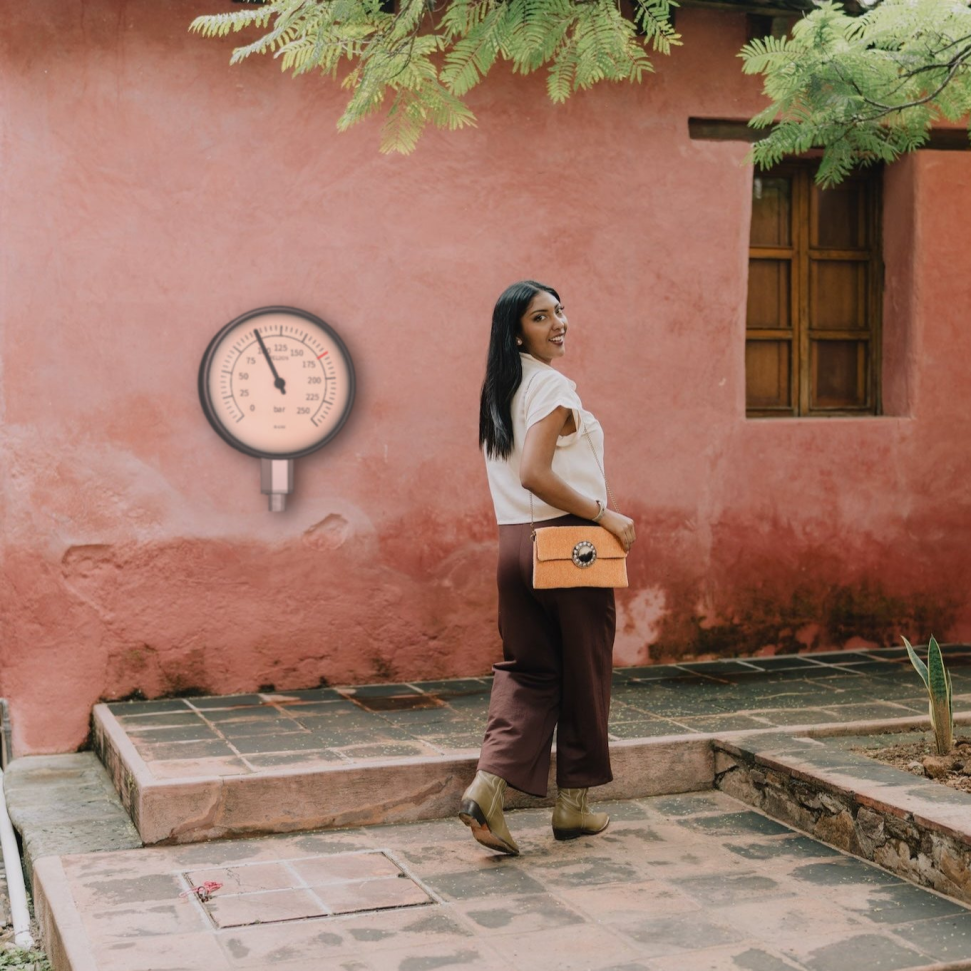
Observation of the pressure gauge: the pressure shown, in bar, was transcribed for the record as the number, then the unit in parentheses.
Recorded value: 100 (bar)
